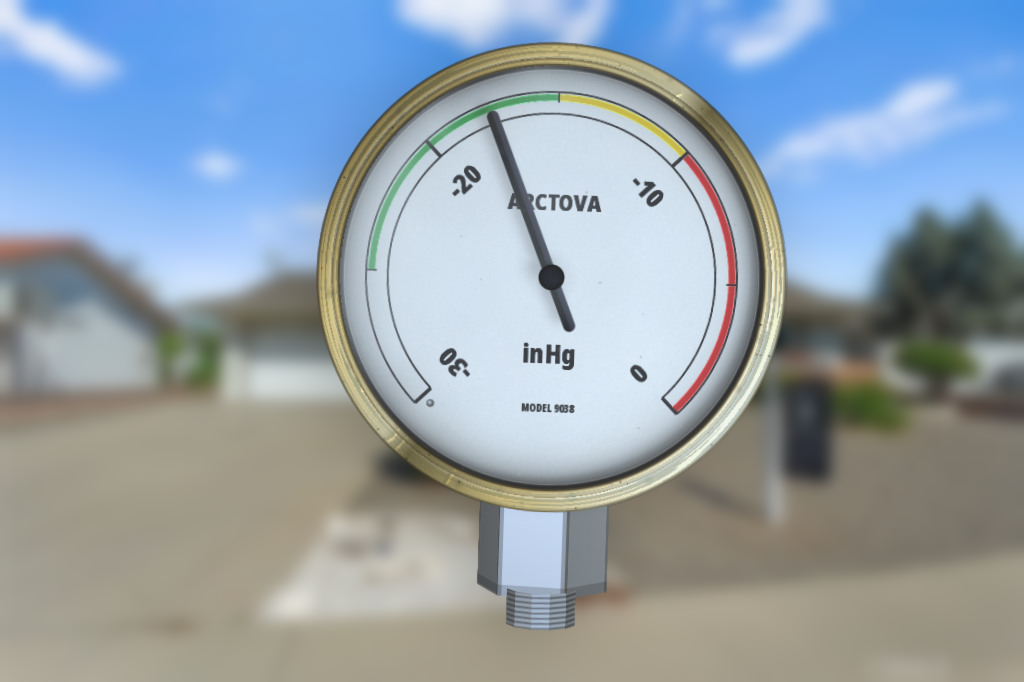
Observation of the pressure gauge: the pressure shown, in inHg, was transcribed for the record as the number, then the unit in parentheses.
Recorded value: -17.5 (inHg)
